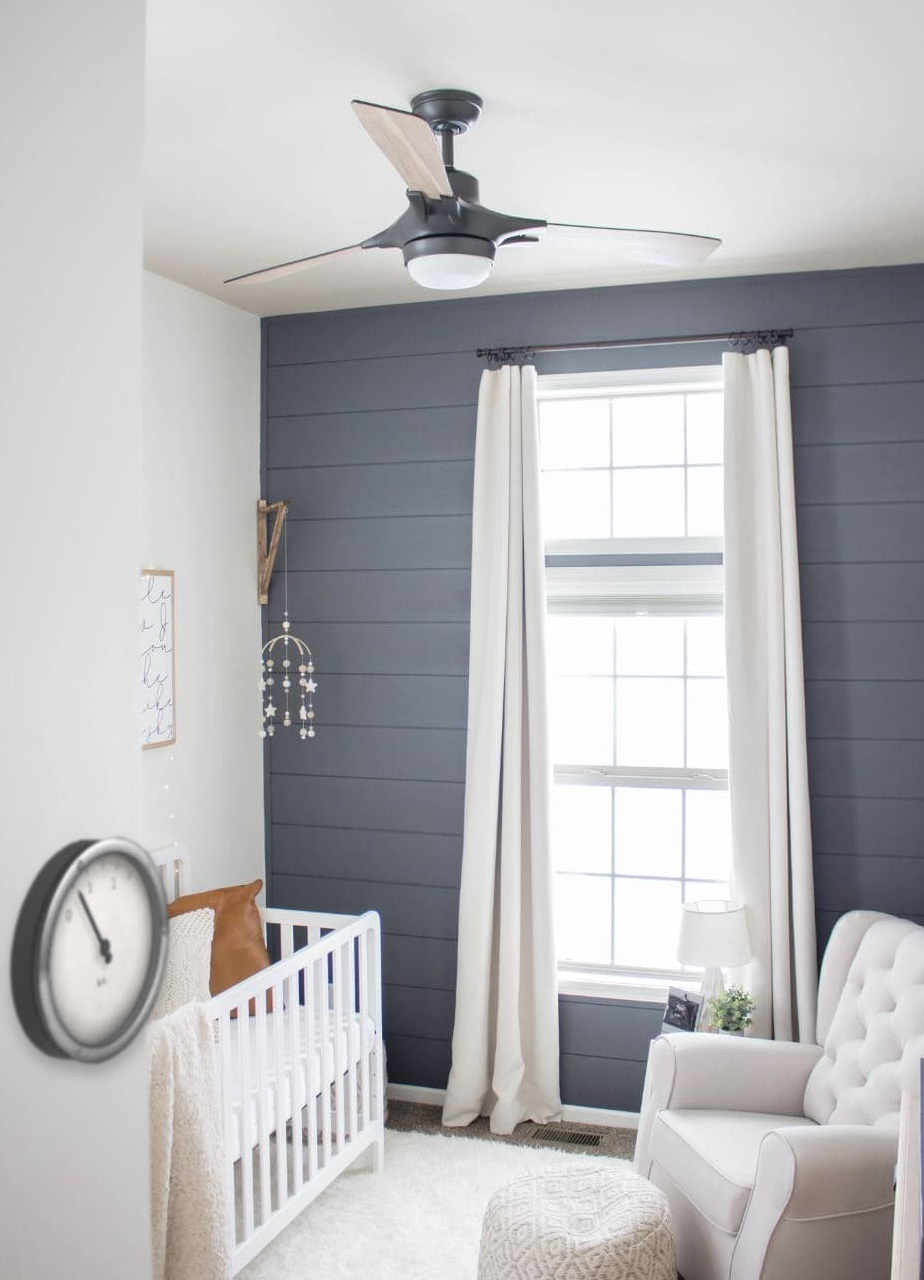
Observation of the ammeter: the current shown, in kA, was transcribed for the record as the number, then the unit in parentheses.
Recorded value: 0.5 (kA)
